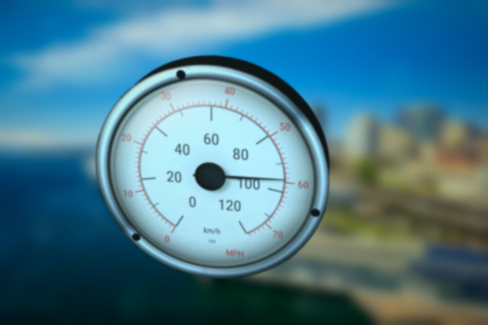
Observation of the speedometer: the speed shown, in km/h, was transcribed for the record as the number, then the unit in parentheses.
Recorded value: 95 (km/h)
